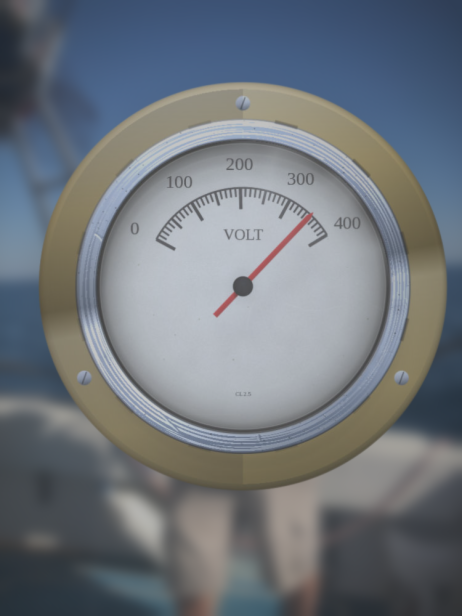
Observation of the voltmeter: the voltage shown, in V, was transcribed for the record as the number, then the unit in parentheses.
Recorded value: 350 (V)
